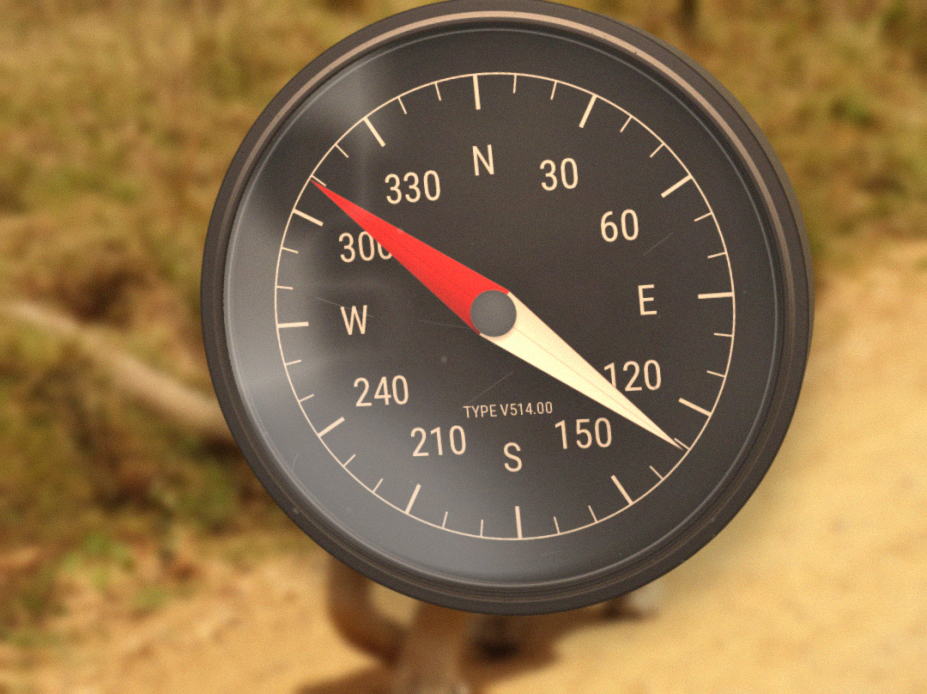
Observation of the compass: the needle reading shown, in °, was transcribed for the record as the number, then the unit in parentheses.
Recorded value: 310 (°)
